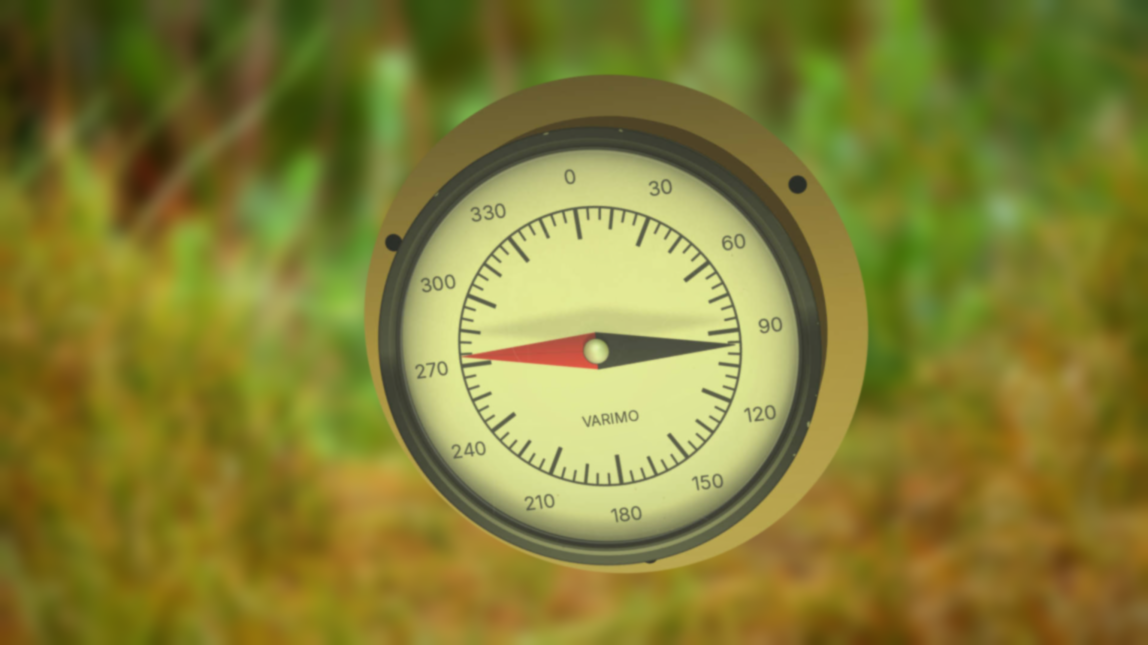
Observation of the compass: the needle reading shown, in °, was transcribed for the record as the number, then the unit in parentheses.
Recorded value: 275 (°)
